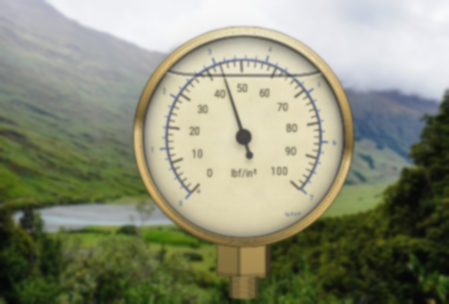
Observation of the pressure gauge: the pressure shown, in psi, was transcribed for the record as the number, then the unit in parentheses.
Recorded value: 44 (psi)
